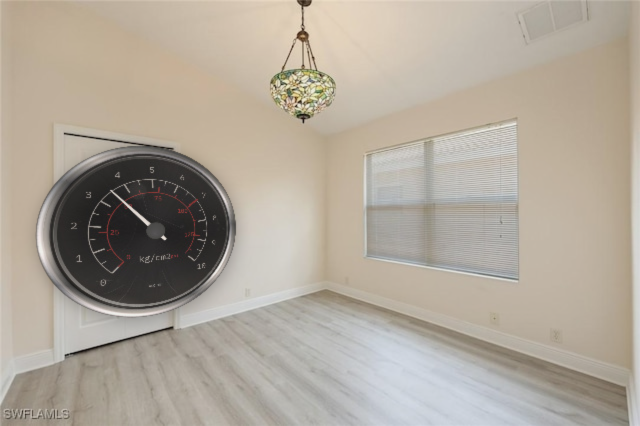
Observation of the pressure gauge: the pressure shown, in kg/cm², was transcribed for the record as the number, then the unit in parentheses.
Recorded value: 3.5 (kg/cm²)
